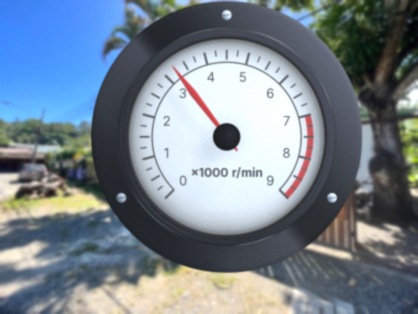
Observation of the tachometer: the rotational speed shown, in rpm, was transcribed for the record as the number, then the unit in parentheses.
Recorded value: 3250 (rpm)
